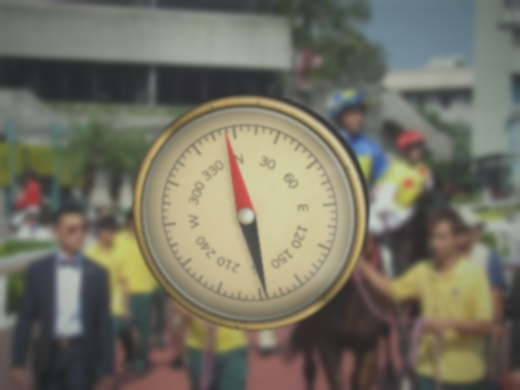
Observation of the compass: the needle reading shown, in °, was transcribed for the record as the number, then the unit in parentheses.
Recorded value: 355 (°)
